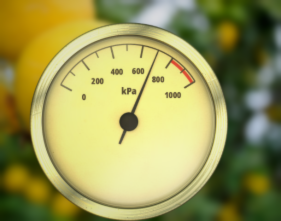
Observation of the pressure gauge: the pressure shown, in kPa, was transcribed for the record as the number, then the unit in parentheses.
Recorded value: 700 (kPa)
